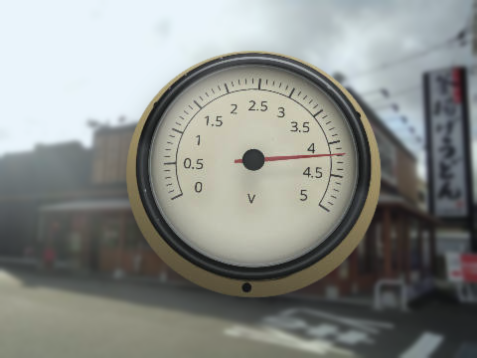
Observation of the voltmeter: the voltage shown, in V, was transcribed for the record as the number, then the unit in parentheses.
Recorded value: 4.2 (V)
